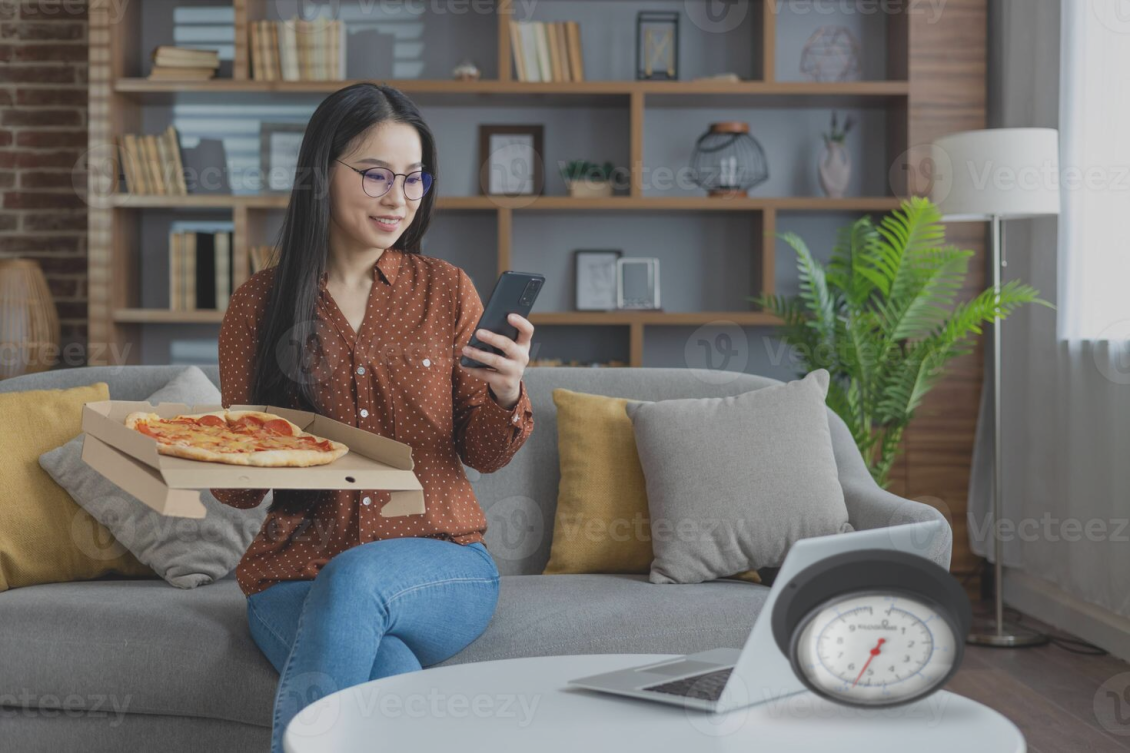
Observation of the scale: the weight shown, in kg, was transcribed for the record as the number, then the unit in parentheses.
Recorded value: 5.5 (kg)
